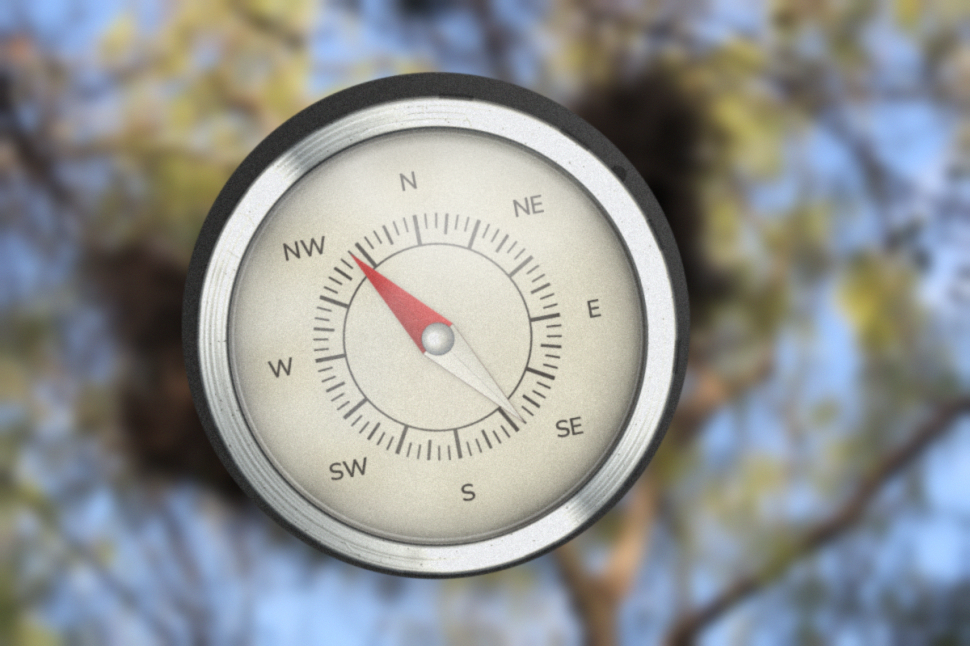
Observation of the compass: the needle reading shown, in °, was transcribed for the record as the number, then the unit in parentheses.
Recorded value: 325 (°)
